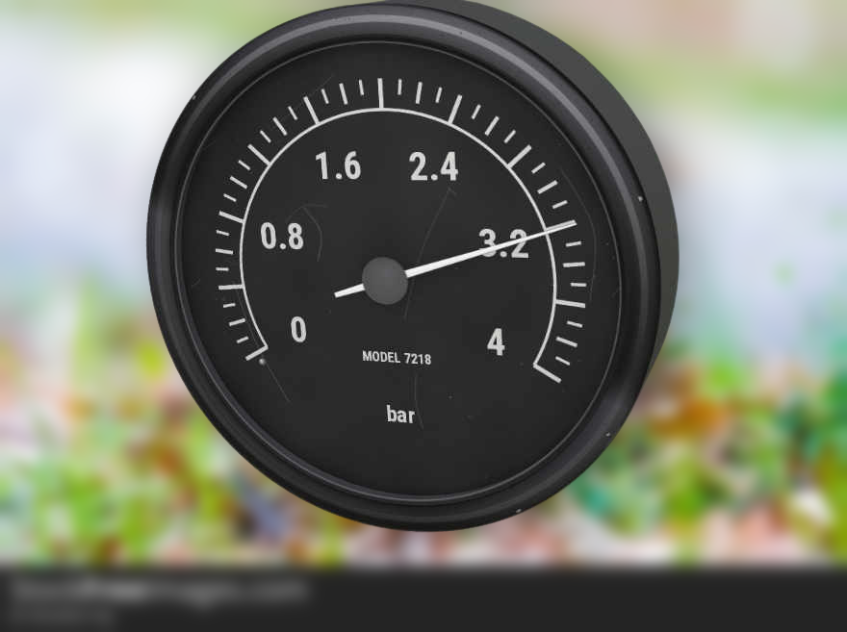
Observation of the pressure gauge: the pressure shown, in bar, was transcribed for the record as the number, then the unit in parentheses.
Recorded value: 3.2 (bar)
